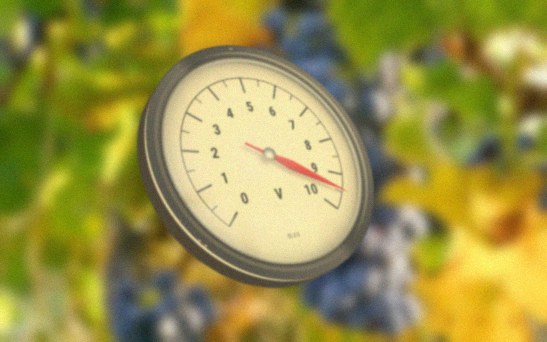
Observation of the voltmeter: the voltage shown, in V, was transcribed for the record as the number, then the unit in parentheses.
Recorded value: 9.5 (V)
